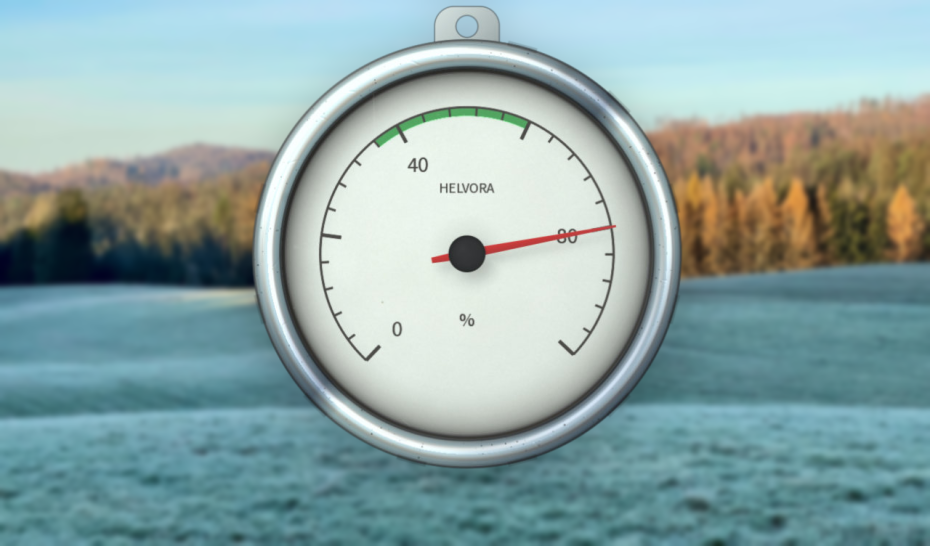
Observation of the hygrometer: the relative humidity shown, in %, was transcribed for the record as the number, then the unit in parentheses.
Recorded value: 80 (%)
